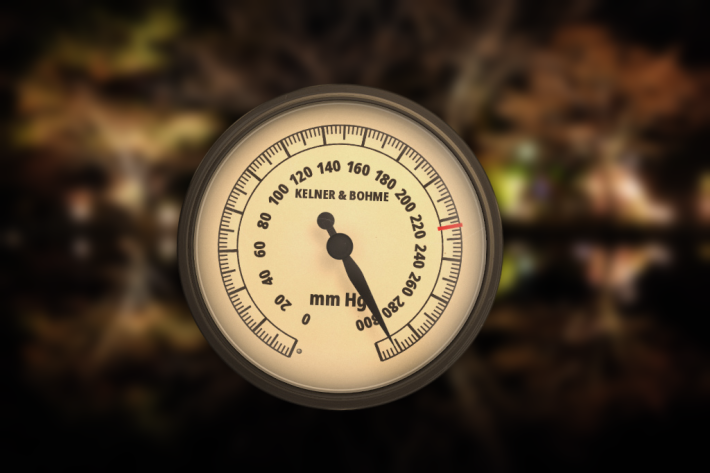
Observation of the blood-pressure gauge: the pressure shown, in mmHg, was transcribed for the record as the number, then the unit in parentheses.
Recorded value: 292 (mmHg)
